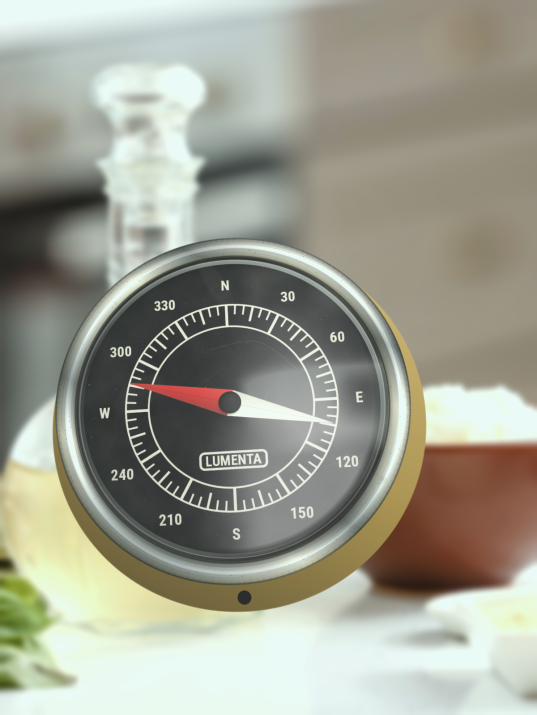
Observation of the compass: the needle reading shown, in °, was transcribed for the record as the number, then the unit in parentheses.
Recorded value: 285 (°)
